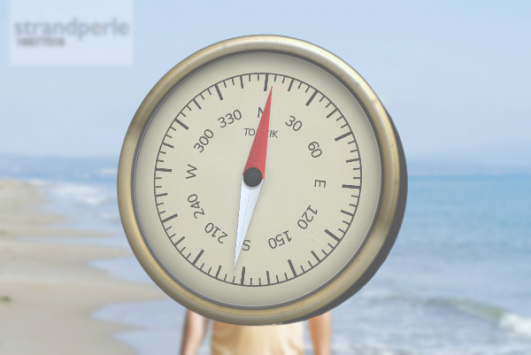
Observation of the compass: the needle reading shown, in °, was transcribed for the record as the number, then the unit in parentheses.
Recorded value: 5 (°)
